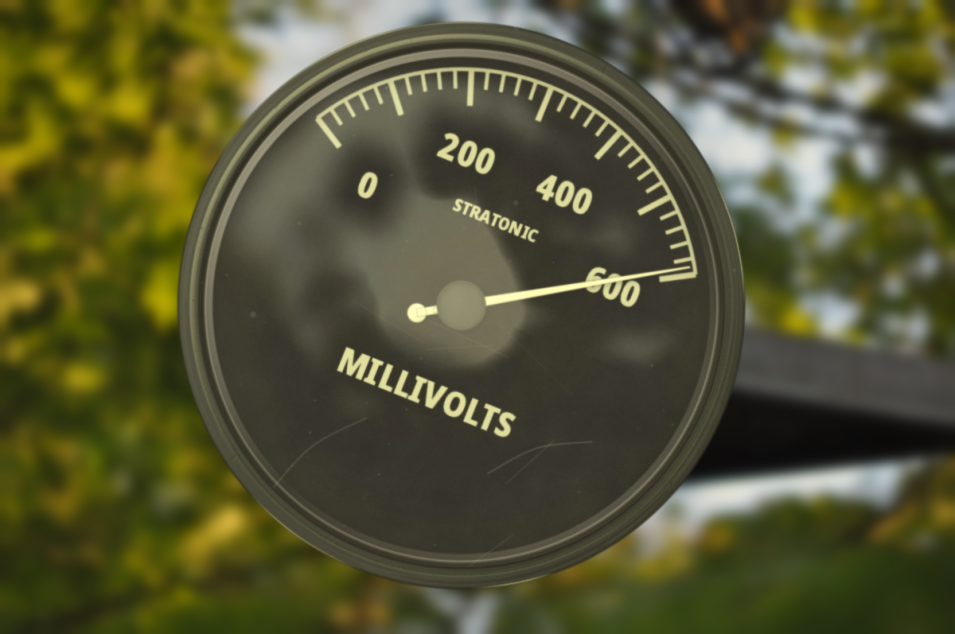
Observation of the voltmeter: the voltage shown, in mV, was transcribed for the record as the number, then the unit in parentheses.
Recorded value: 590 (mV)
